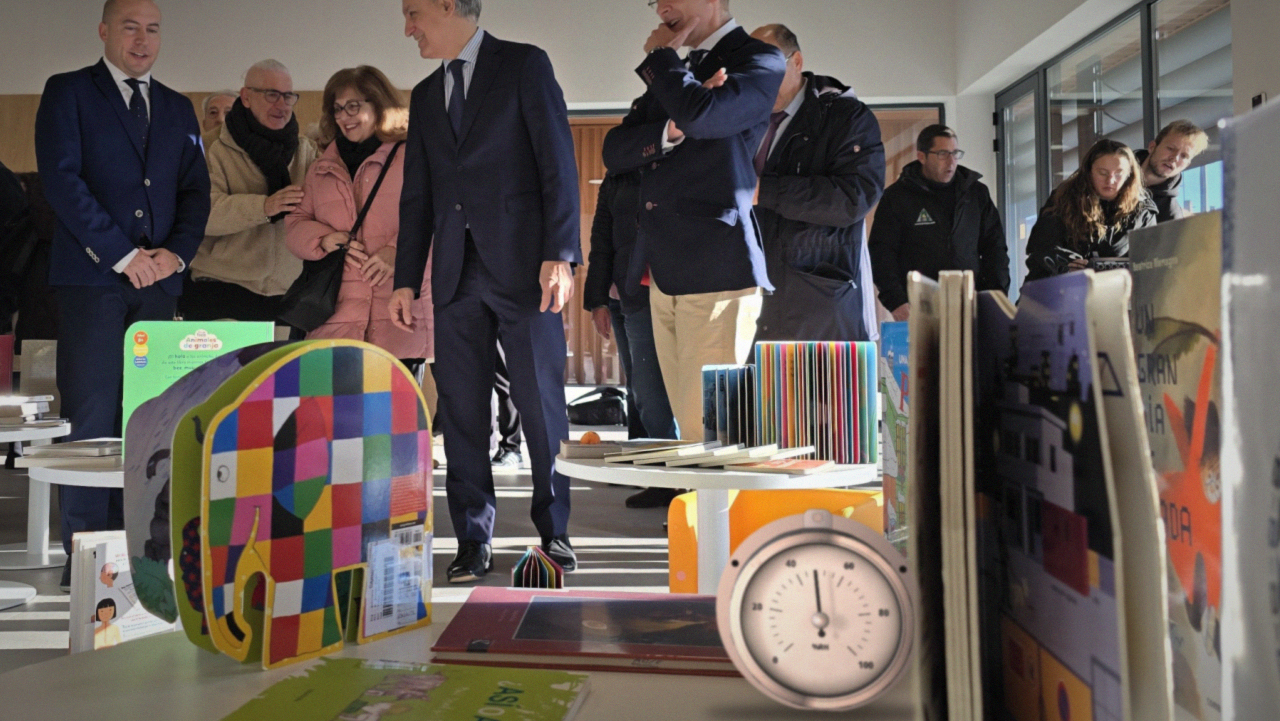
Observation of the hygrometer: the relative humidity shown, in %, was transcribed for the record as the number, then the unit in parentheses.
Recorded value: 48 (%)
